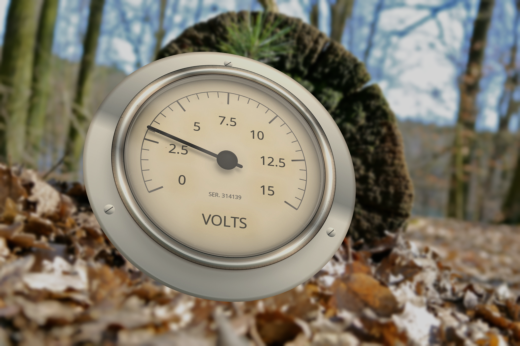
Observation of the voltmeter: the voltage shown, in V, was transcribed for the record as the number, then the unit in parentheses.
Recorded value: 3 (V)
